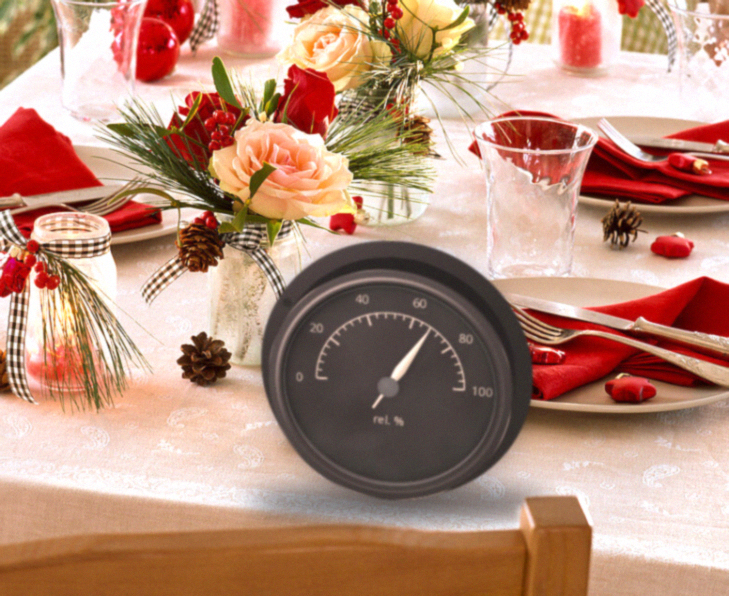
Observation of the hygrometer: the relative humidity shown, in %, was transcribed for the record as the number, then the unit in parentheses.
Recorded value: 68 (%)
